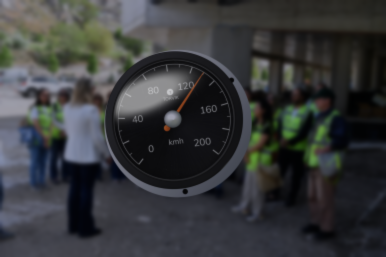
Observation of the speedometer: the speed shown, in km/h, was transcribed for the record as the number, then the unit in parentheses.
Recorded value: 130 (km/h)
